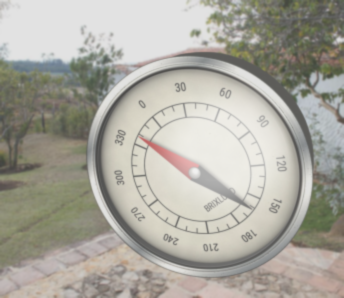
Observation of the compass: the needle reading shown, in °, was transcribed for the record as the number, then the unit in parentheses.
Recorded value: 340 (°)
